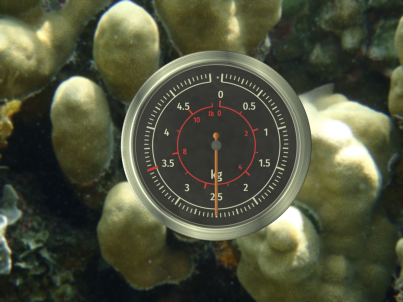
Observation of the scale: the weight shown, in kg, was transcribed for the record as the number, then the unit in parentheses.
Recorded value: 2.5 (kg)
